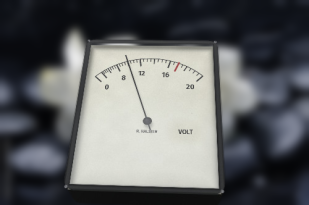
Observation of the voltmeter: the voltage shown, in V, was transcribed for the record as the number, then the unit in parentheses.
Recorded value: 10 (V)
